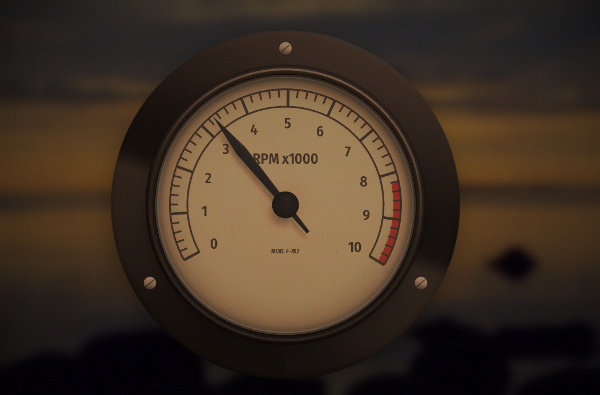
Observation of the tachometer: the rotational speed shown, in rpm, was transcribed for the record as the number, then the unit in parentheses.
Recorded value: 3300 (rpm)
